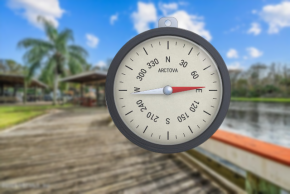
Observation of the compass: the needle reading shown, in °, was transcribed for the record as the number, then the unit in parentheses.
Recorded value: 85 (°)
